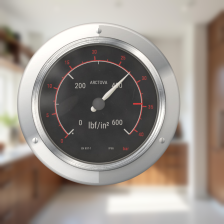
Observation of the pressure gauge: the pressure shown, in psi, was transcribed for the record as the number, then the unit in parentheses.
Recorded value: 400 (psi)
